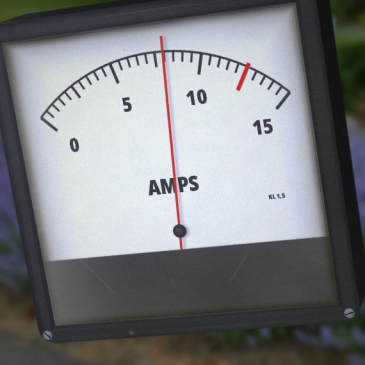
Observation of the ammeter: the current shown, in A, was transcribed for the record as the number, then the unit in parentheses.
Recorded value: 8 (A)
